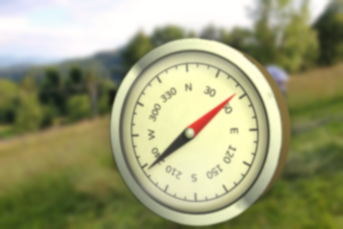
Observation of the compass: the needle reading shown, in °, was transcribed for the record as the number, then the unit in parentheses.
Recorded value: 55 (°)
